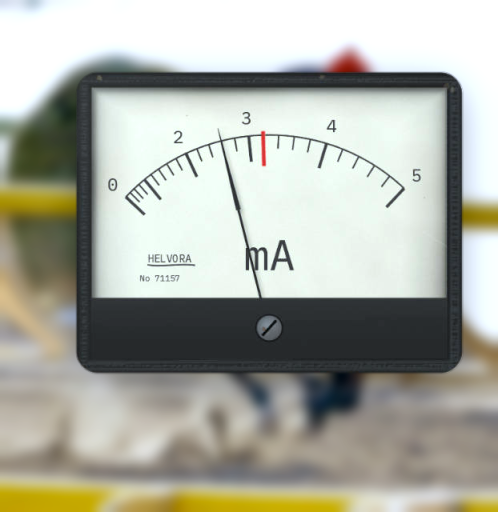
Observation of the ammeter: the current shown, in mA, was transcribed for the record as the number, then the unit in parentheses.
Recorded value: 2.6 (mA)
